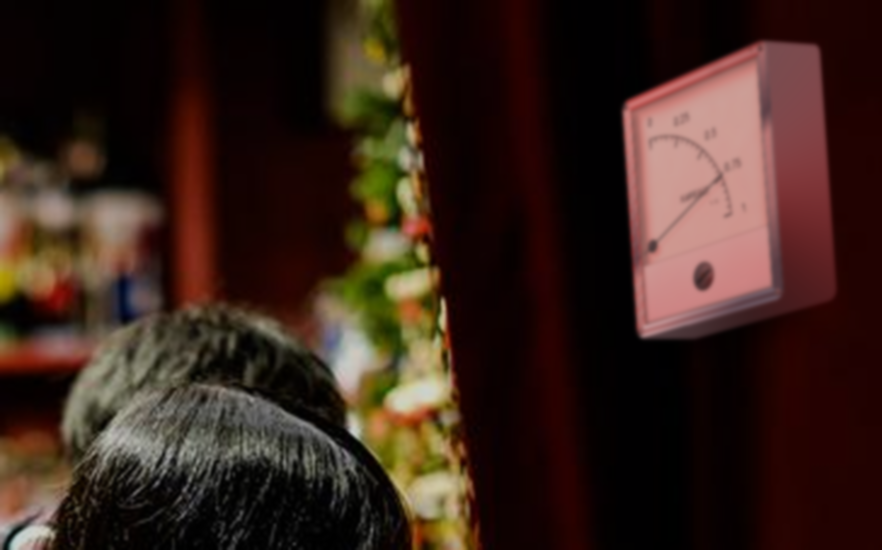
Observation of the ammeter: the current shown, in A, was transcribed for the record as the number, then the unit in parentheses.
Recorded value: 0.75 (A)
